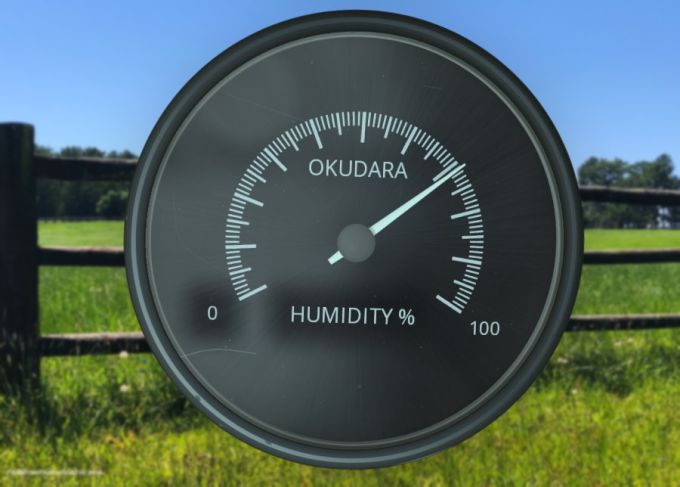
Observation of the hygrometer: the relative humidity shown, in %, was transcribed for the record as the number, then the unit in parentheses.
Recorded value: 71 (%)
